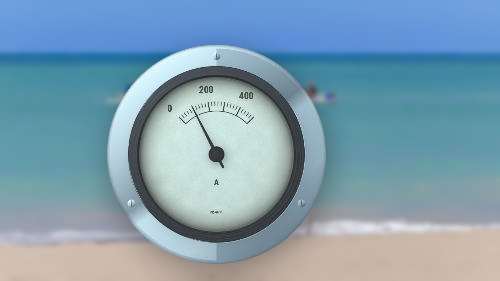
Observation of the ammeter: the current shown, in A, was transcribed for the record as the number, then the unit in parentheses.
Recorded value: 100 (A)
